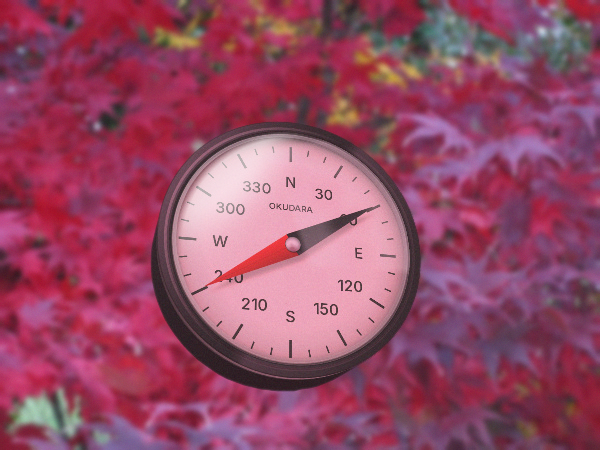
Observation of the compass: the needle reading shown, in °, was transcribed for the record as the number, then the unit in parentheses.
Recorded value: 240 (°)
